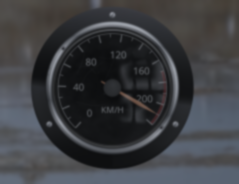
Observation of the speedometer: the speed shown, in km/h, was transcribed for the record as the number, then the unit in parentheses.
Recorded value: 210 (km/h)
